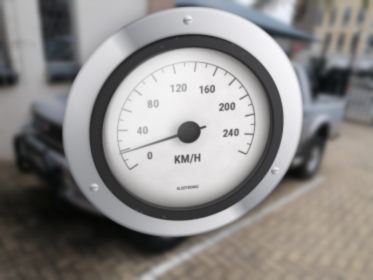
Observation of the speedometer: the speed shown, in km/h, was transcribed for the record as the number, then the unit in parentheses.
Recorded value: 20 (km/h)
